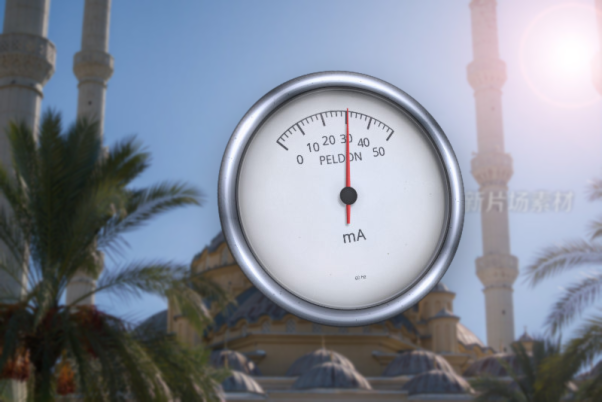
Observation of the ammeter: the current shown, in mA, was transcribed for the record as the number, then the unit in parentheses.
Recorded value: 30 (mA)
